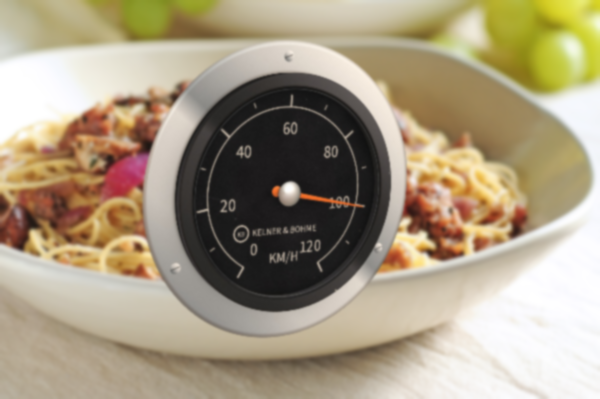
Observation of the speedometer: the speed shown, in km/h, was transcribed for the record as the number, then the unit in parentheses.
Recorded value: 100 (km/h)
